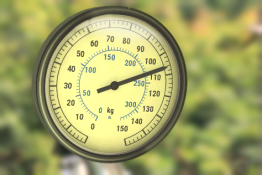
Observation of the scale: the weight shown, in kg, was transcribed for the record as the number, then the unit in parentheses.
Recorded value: 106 (kg)
